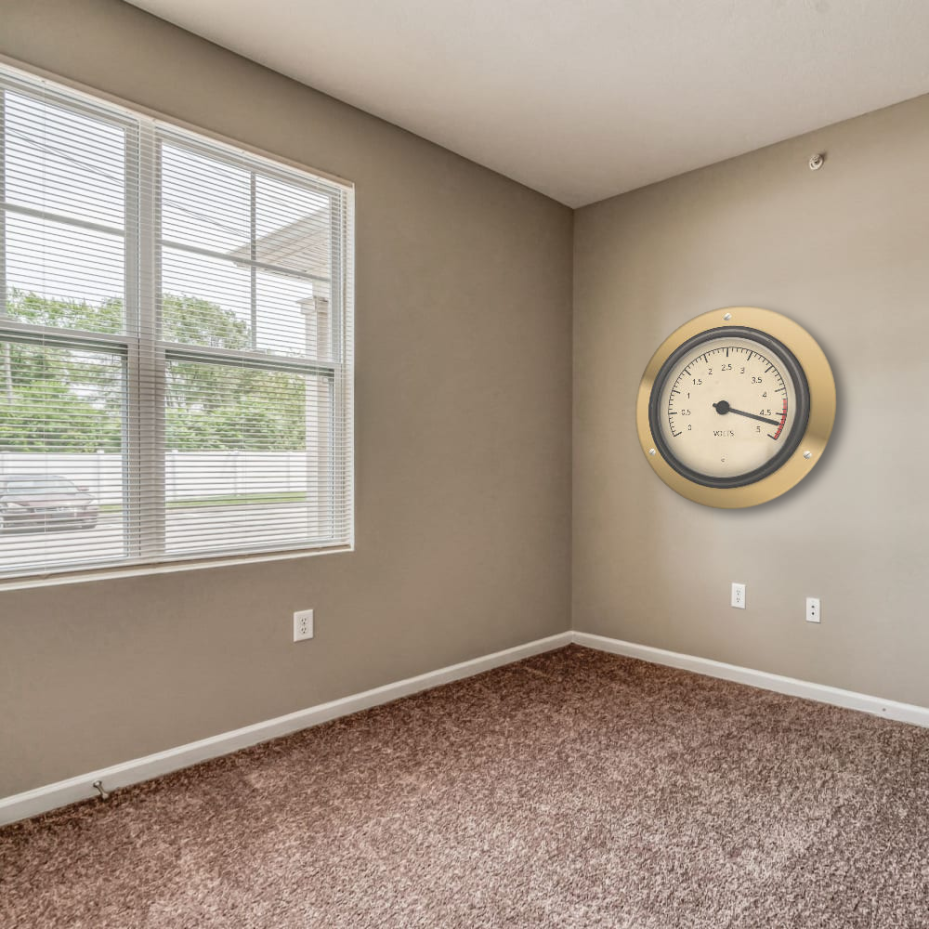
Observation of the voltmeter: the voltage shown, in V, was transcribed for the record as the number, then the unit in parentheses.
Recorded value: 4.7 (V)
